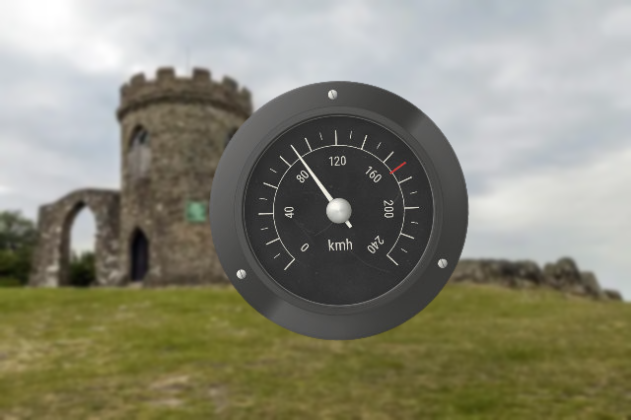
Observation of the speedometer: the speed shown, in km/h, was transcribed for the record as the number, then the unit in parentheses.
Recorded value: 90 (km/h)
